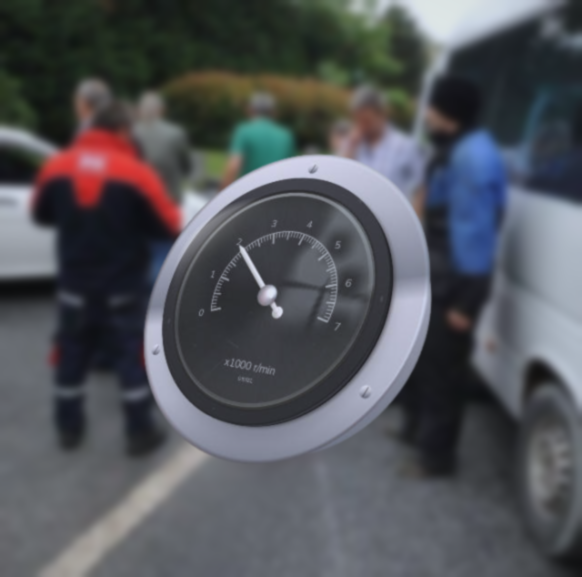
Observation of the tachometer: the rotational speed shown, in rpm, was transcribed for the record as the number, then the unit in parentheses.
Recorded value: 2000 (rpm)
